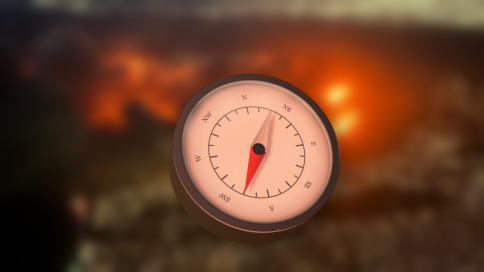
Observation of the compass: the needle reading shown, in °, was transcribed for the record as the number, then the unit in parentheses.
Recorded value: 210 (°)
